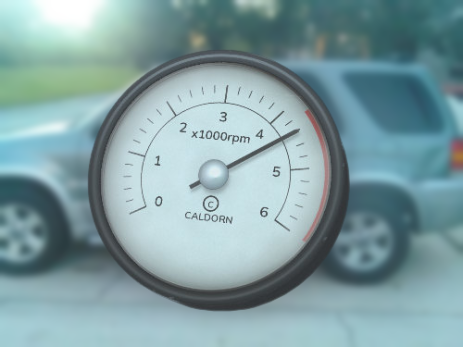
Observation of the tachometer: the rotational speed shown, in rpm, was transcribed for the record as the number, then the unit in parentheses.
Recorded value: 4400 (rpm)
